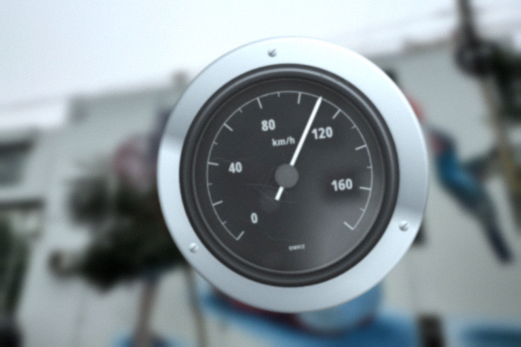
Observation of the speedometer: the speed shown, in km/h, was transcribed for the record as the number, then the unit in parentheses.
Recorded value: 110 (km/h)
